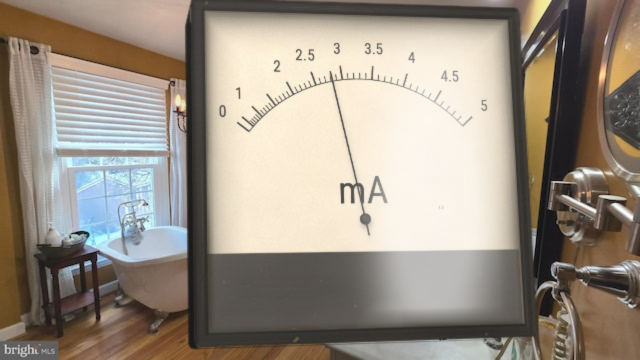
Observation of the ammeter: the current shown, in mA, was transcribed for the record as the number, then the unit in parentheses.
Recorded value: 2.8 (mA)
